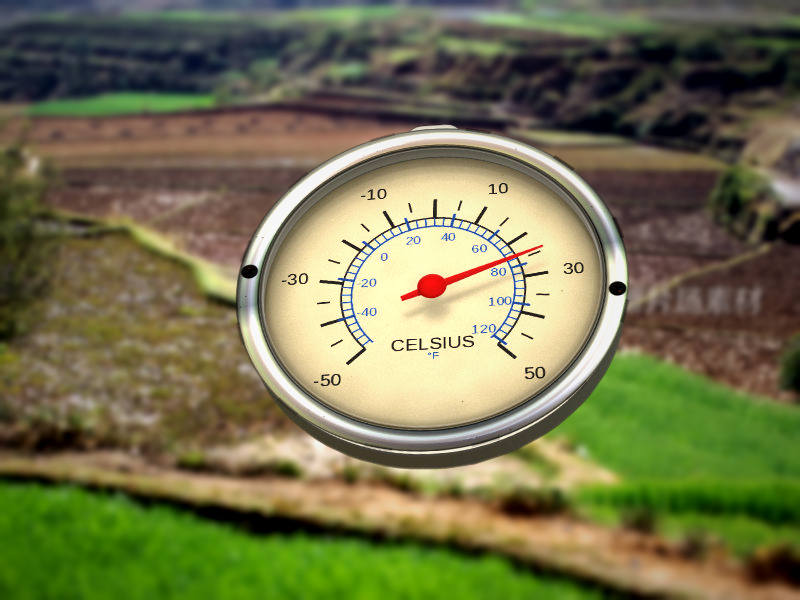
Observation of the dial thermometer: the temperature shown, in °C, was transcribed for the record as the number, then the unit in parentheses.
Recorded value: 25 (°C)
